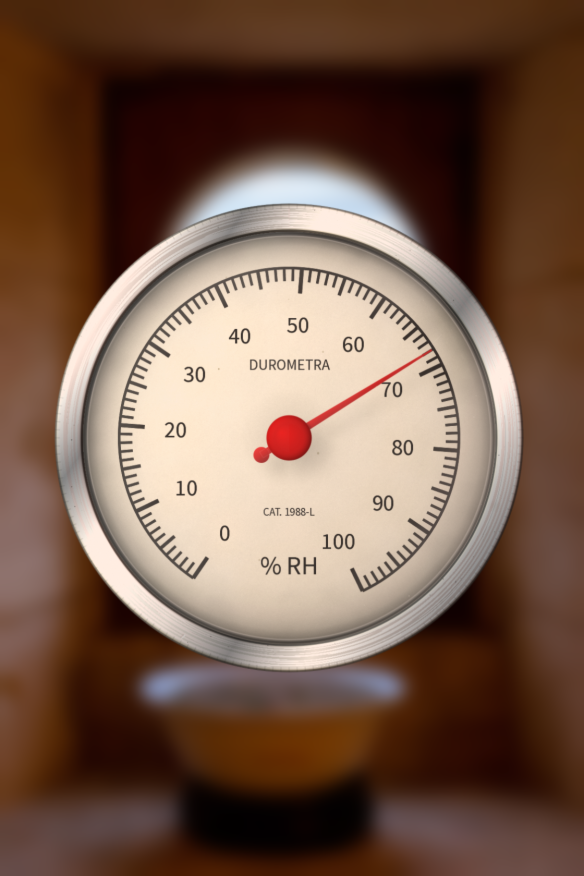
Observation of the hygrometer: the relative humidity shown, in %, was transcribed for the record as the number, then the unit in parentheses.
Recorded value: 68 (%)
